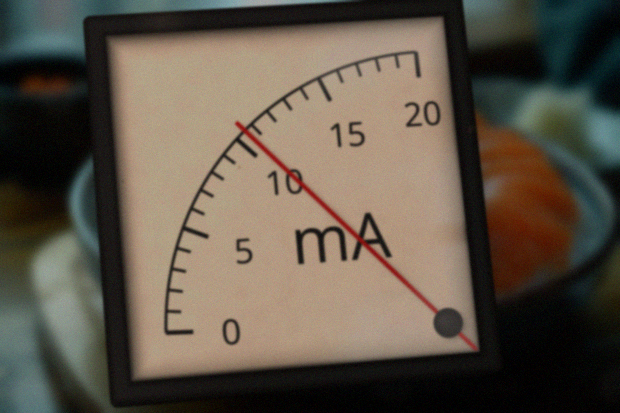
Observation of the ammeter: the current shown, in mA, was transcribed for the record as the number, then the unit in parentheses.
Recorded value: 10.5 (mA)
